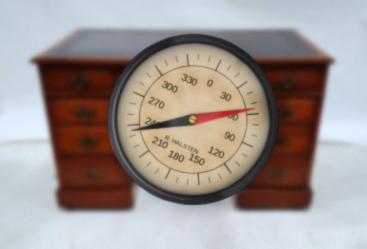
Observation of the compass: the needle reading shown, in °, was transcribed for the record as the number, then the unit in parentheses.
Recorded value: 55 (°)
